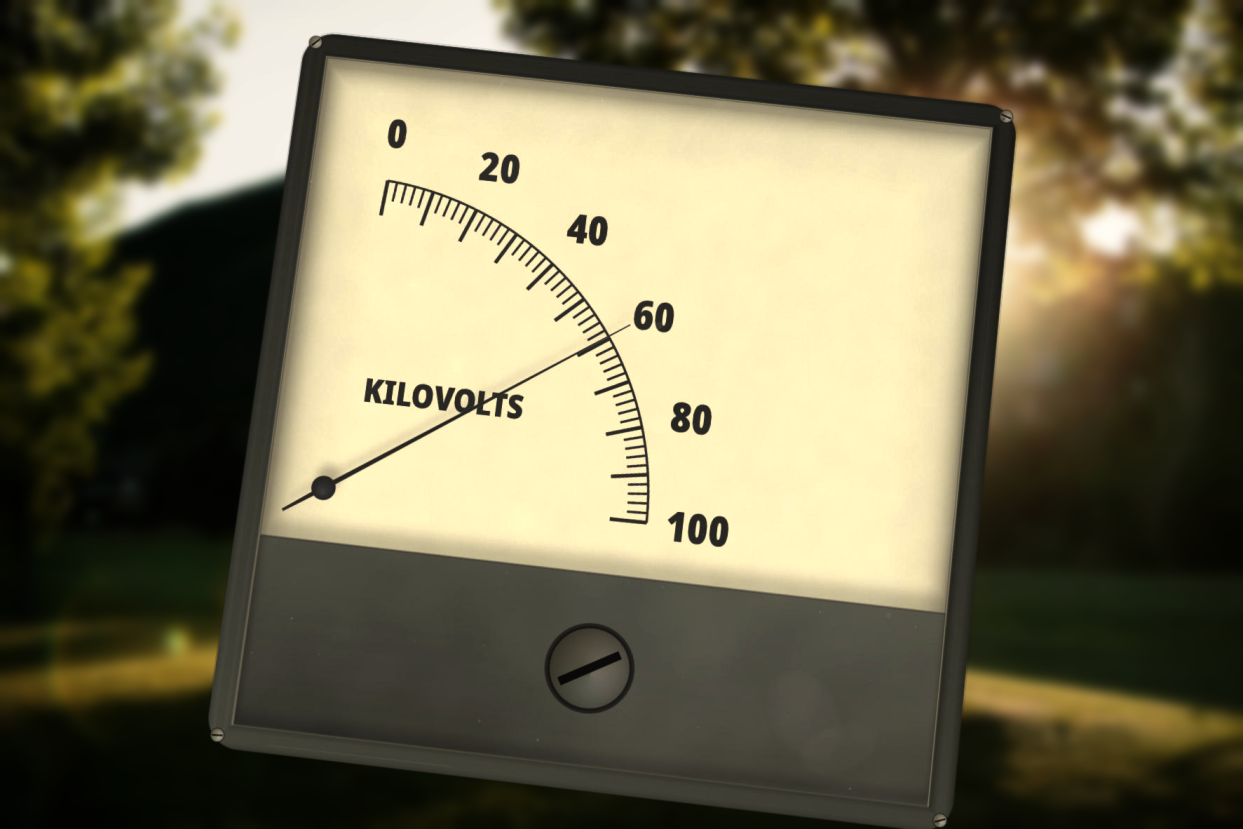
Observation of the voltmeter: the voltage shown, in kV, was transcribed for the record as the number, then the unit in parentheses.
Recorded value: 60 (kV)
